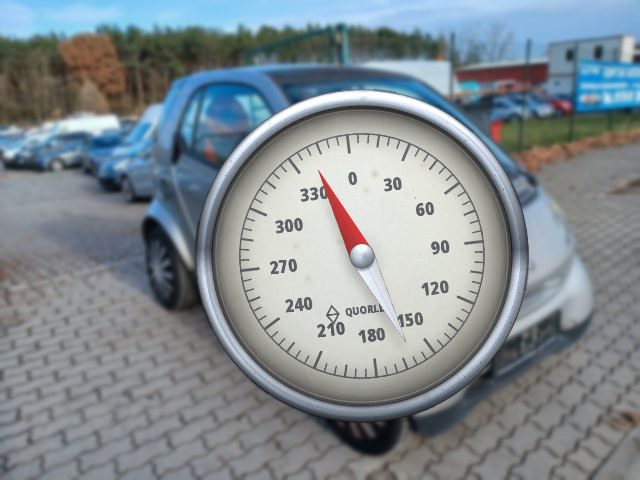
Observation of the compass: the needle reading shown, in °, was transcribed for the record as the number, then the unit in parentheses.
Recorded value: 340 (°)
